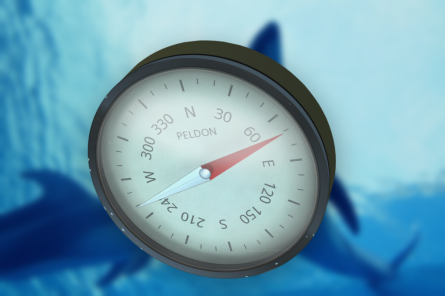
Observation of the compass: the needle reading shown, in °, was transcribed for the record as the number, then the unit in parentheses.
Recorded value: 70 (°)
